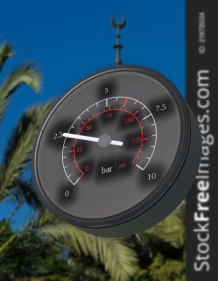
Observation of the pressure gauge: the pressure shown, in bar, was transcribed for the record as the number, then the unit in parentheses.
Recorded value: 2.5 (bar)
